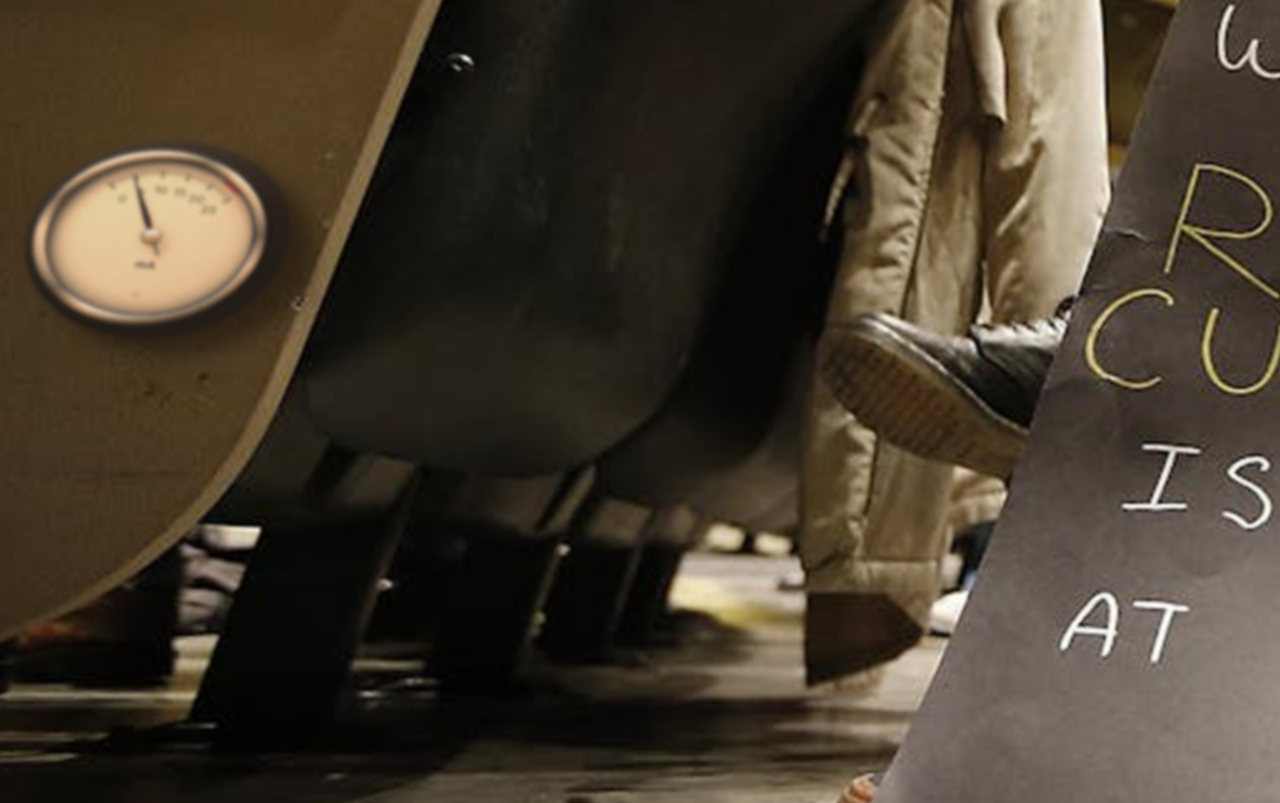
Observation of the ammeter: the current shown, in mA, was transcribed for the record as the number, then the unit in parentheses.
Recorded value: 5 (mA)
